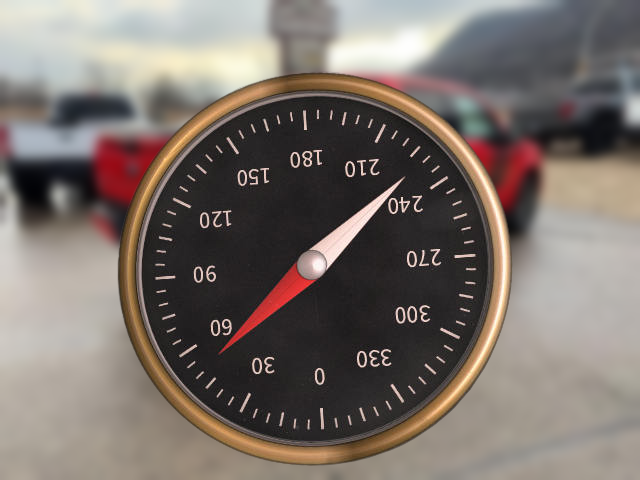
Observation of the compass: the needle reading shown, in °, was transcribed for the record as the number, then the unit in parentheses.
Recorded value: 50 (°)
